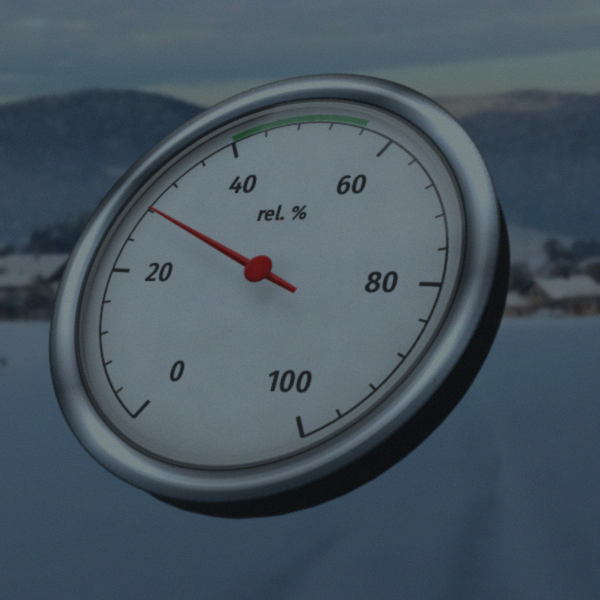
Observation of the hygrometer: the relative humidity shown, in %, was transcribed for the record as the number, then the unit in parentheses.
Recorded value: 28 (%)
